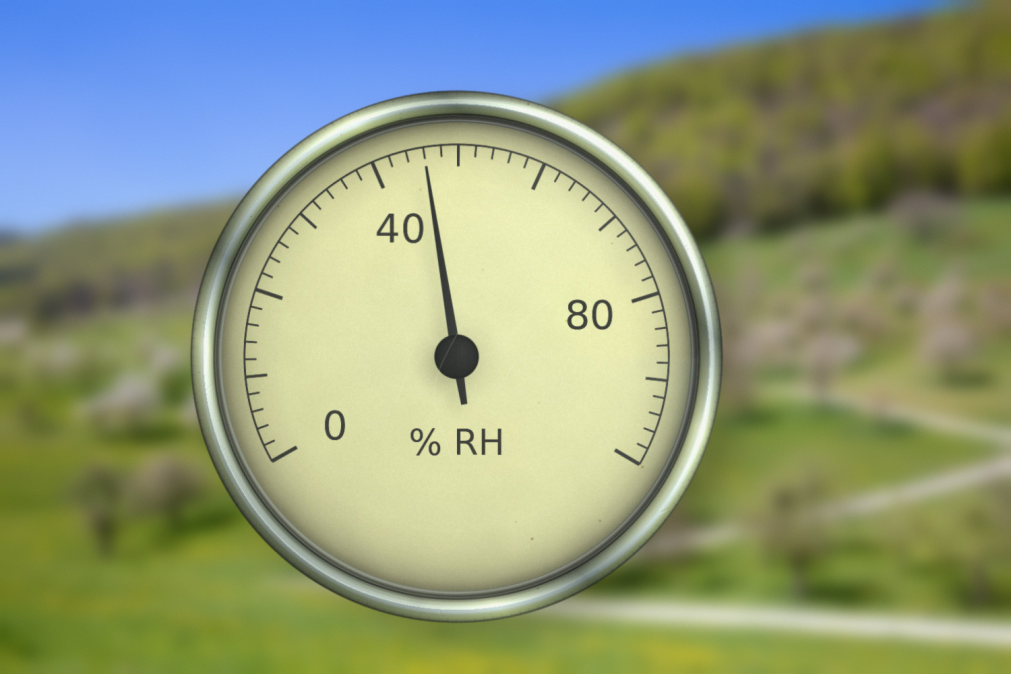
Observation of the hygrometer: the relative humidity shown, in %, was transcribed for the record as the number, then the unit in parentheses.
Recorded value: 46 (%)
